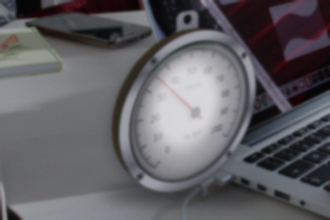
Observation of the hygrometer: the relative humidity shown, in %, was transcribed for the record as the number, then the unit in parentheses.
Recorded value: 35 (%)
